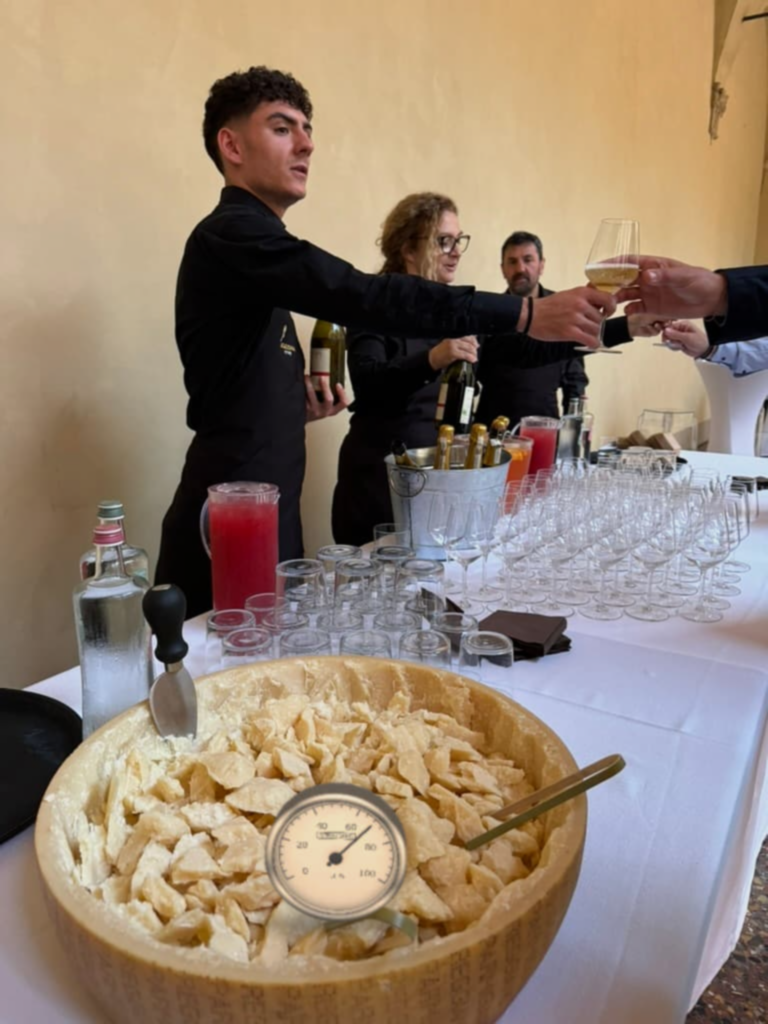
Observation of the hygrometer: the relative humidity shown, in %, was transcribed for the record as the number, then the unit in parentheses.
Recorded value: 68 (%)
